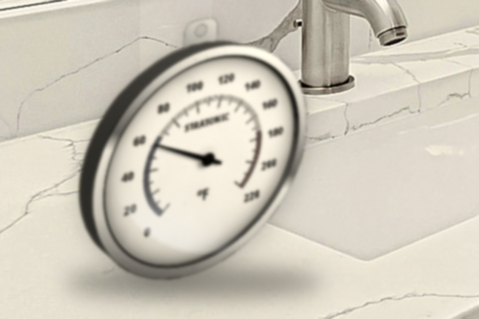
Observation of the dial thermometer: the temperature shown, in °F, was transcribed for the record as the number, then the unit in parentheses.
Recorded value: 60 (°F)
